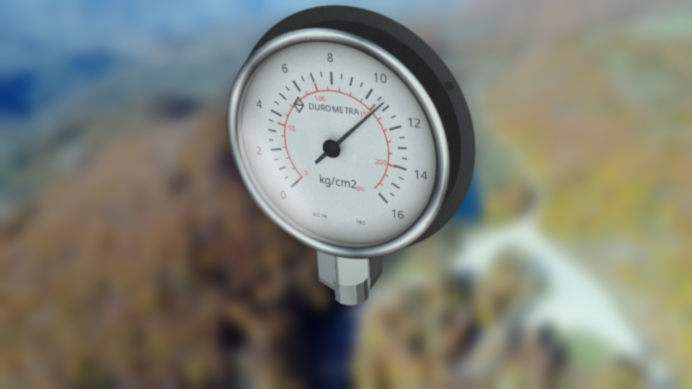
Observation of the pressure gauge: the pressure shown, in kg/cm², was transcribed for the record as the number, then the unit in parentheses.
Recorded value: 10.75 (kg/cm²)
